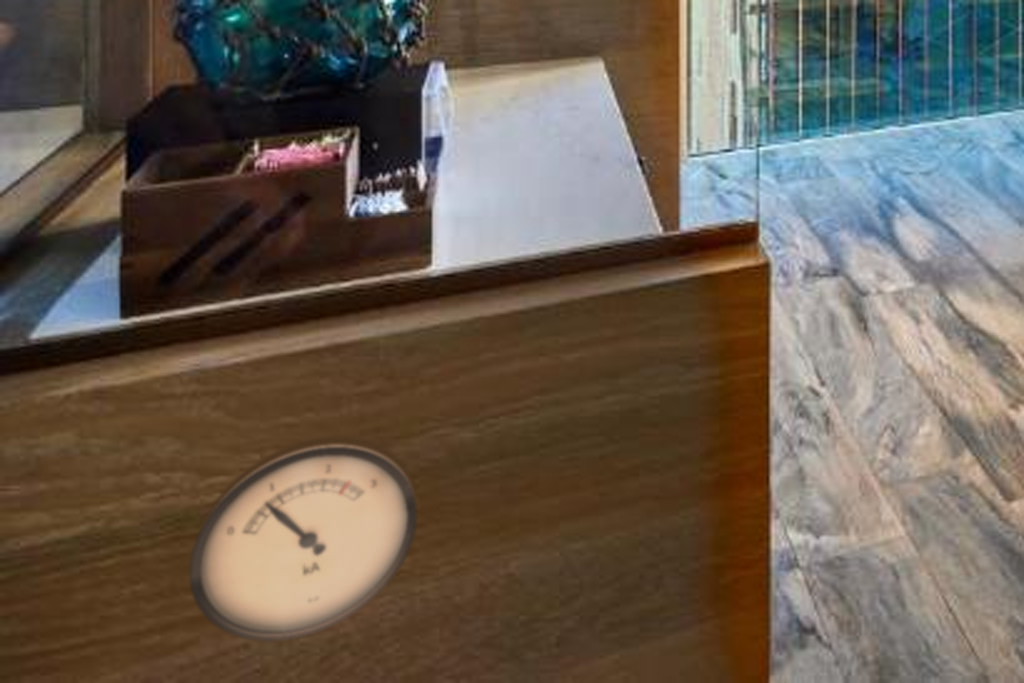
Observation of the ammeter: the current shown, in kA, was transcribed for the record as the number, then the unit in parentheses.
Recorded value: 0.75 (kA)
